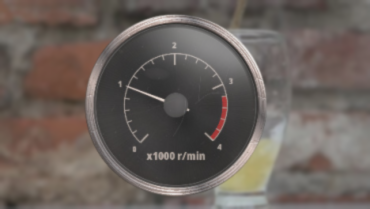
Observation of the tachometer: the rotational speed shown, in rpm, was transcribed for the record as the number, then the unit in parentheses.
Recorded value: 1000 (rpm)
